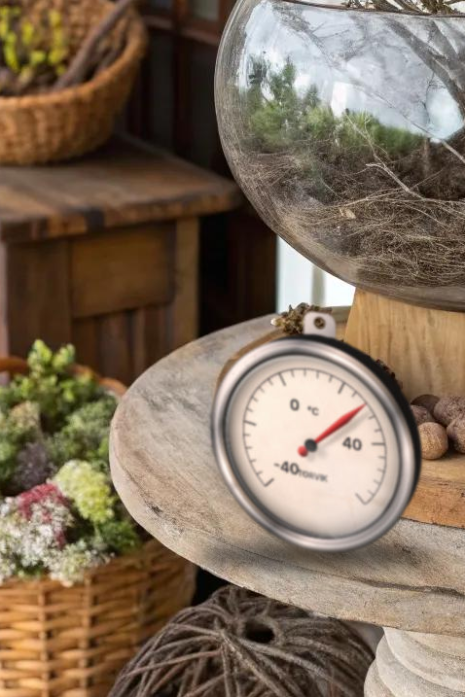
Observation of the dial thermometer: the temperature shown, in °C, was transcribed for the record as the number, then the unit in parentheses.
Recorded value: 28 (°C)
